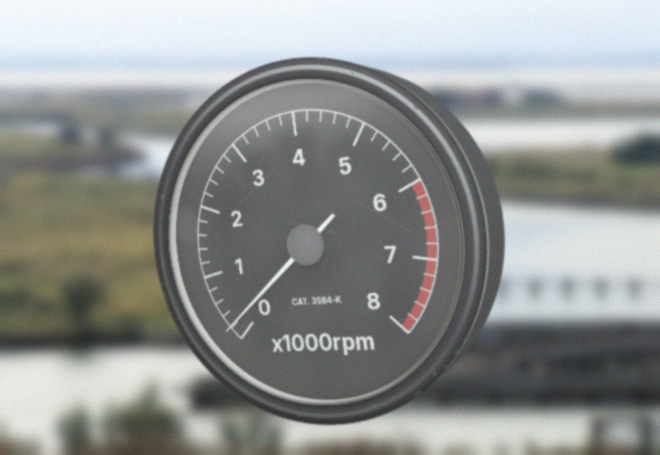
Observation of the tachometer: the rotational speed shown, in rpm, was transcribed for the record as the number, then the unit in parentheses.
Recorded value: 200 (rpm)
